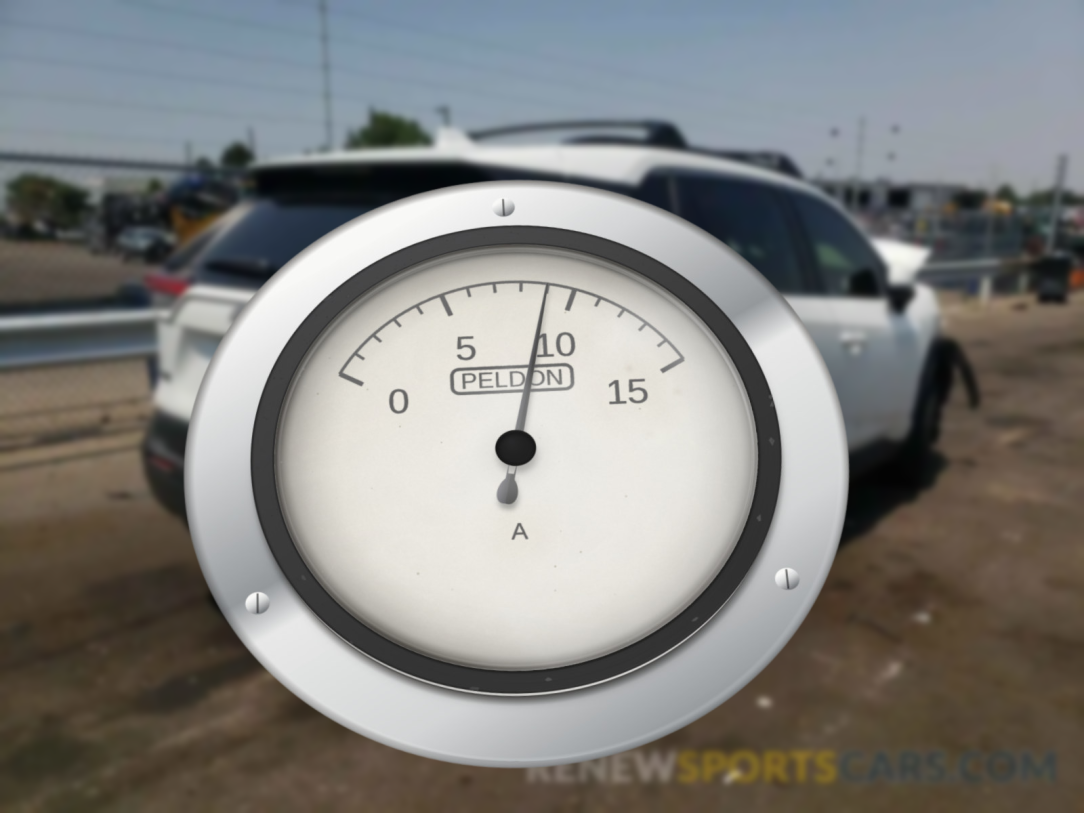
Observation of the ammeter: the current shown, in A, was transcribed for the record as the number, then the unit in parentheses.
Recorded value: 9 (A)
